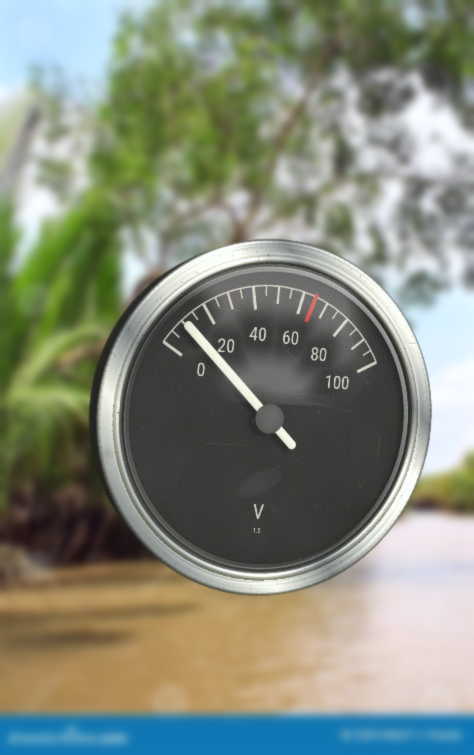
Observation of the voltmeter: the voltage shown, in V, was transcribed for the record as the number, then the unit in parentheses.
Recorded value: 10 (V)
